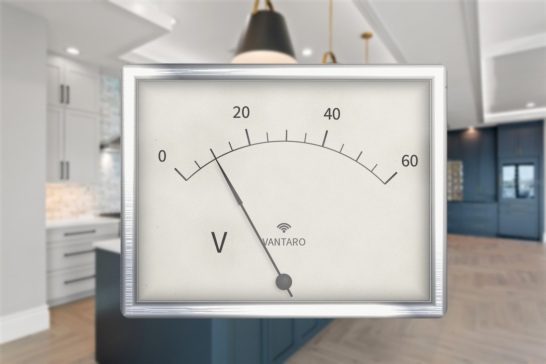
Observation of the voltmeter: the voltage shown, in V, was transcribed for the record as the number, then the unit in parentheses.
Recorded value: 10 (V)
